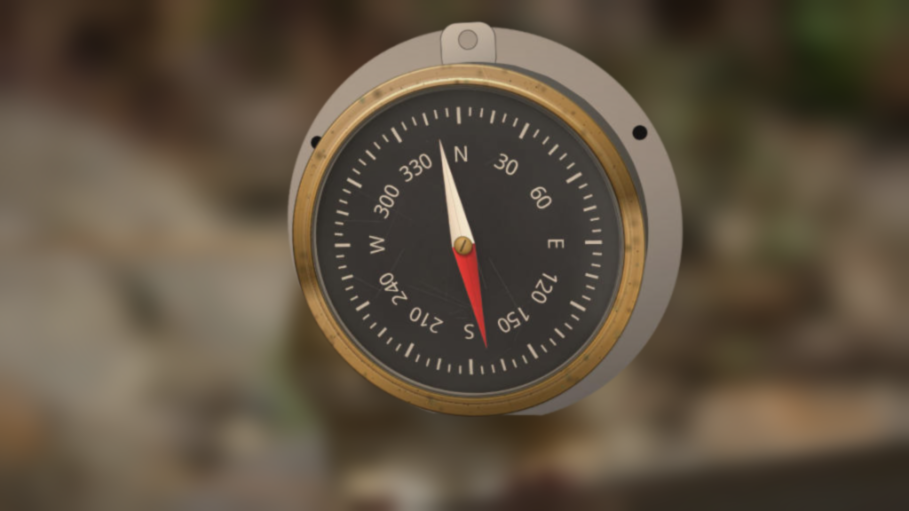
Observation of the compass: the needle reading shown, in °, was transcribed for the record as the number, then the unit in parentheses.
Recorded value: 170 (°)
